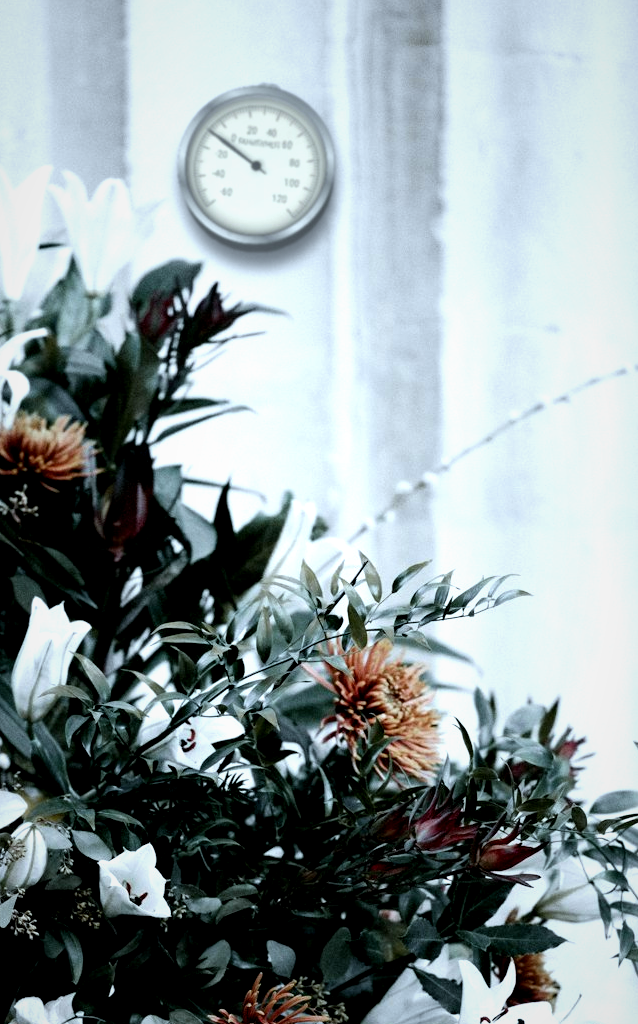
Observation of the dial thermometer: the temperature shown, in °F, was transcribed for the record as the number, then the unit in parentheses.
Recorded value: -10 (°F)
